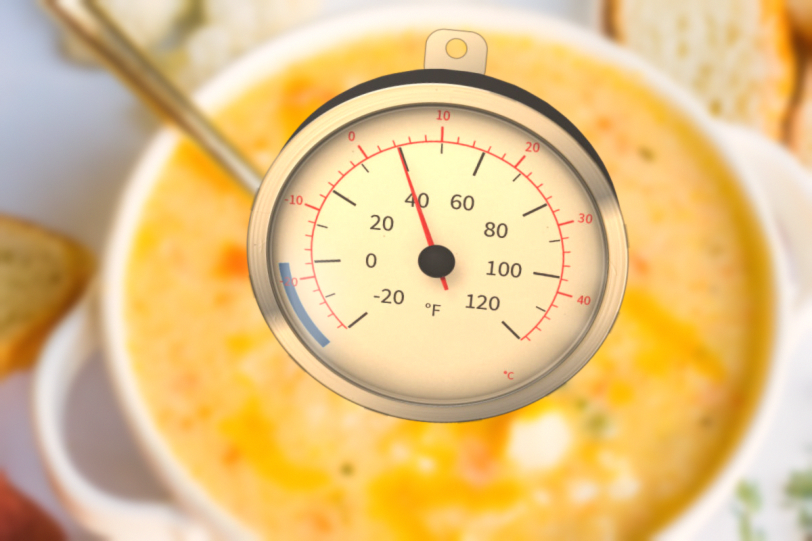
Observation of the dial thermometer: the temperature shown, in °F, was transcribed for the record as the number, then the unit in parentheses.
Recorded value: 40 (°F)
